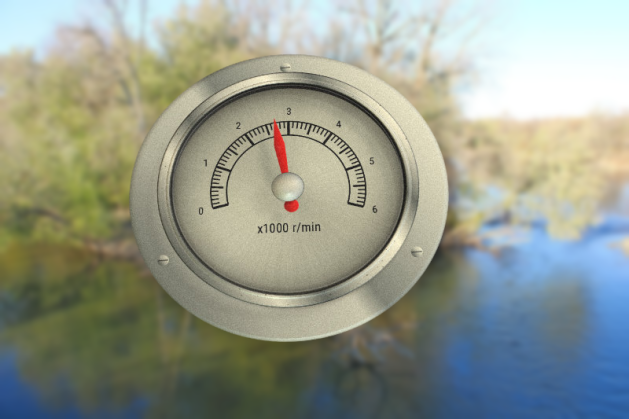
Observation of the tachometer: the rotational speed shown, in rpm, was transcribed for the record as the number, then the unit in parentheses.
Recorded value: 2700 (rpm)
